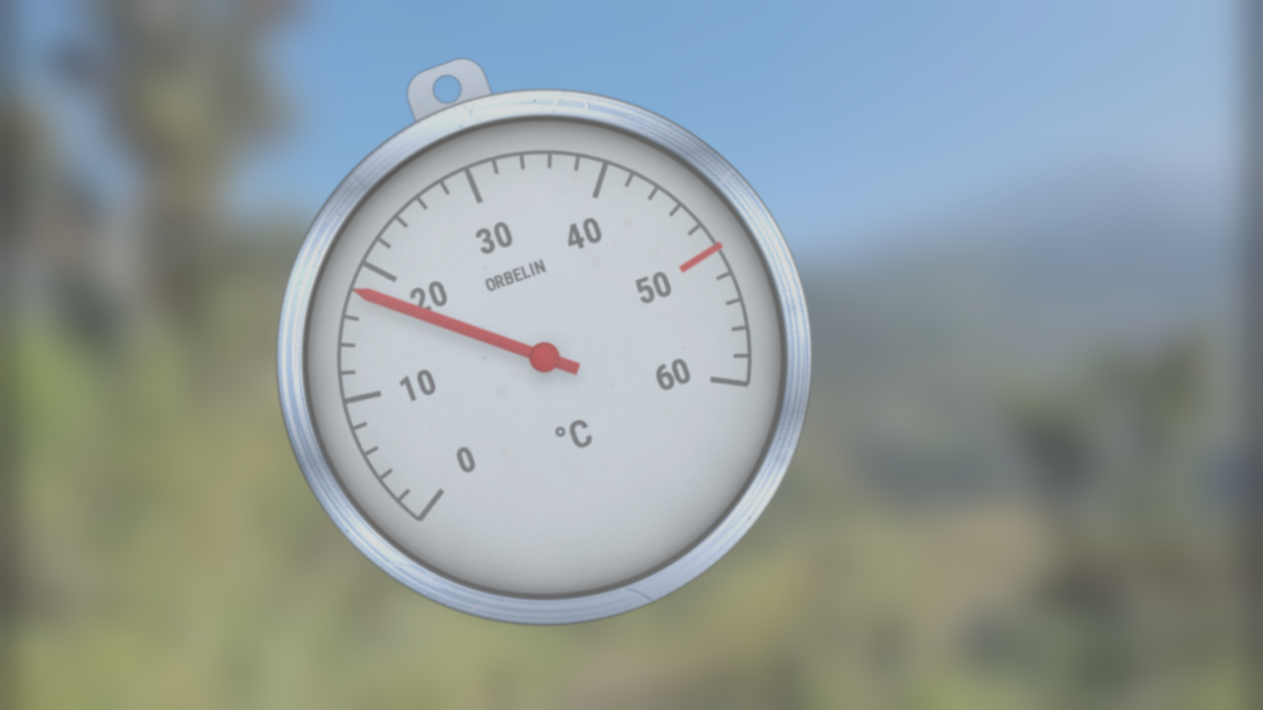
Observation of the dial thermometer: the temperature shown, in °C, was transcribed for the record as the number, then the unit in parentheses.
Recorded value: 18 (°C)
